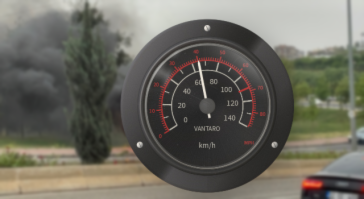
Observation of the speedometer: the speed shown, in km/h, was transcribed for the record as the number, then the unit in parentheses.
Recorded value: 65 (km/h)
